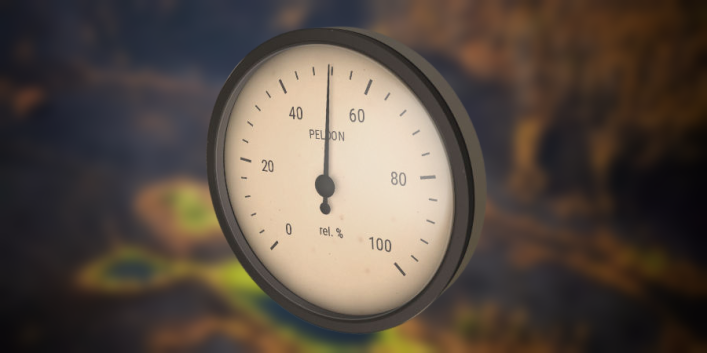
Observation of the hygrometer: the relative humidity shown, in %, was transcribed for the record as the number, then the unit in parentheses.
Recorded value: 52 (%)
